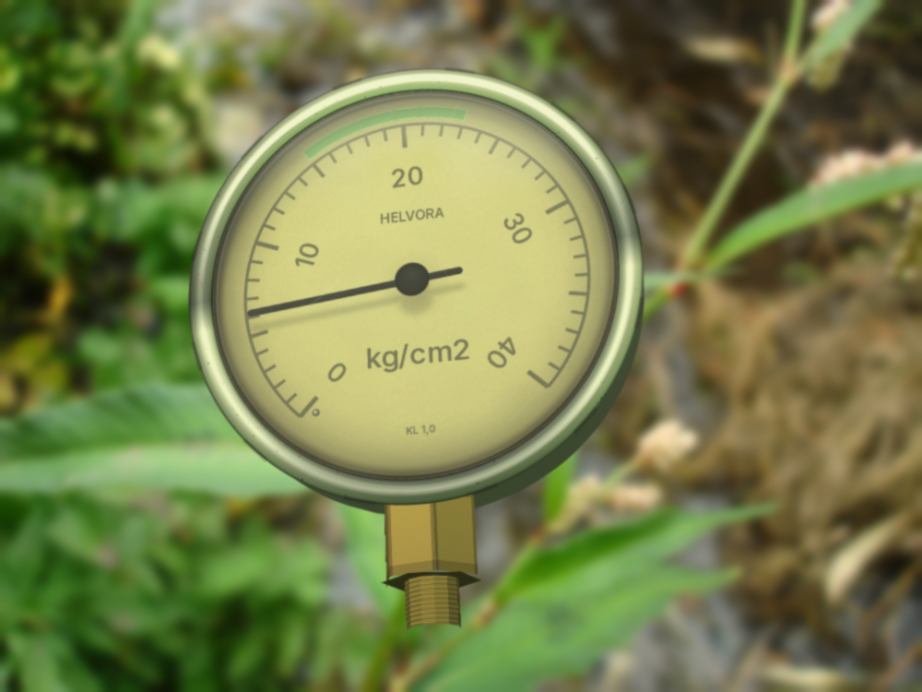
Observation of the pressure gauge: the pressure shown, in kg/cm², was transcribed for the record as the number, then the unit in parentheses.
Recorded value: 6 (kg/cm²)
